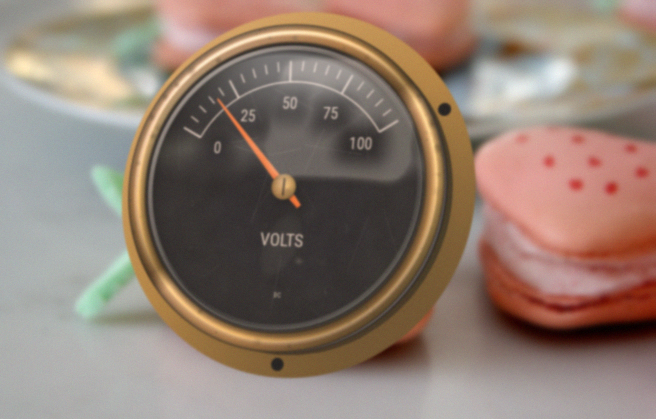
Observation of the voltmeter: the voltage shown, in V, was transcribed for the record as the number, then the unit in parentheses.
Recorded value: 17.5 (V)
